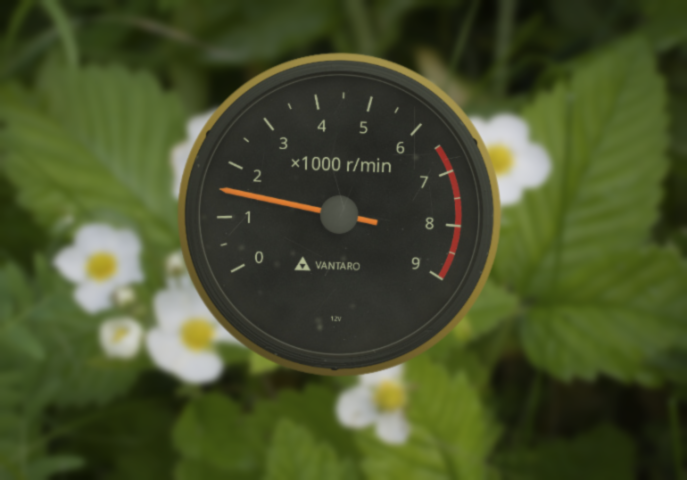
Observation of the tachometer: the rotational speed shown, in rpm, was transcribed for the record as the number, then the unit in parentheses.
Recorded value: 1500 (rpm)
